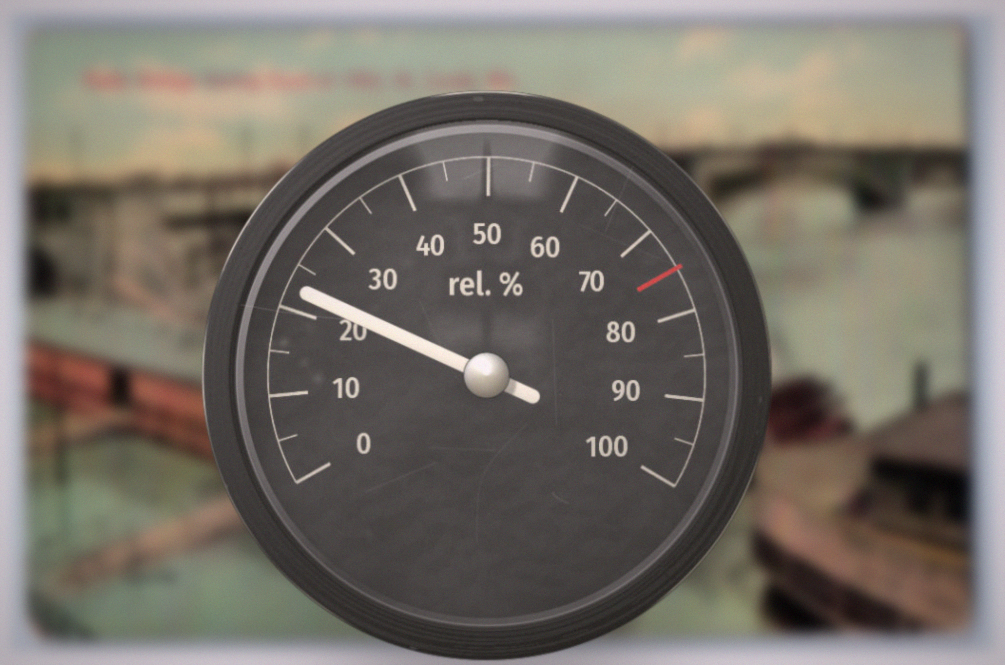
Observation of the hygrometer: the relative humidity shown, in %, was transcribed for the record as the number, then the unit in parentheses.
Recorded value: 22.5 (%)
